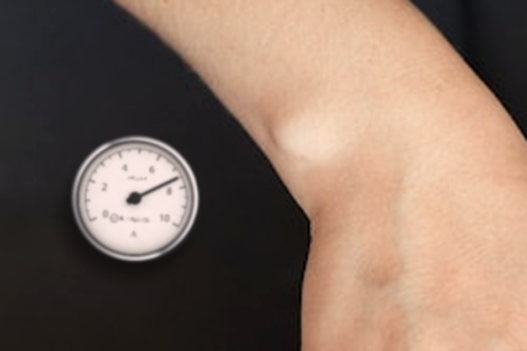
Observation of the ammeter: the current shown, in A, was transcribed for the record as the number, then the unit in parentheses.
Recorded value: 7.5 (A)
